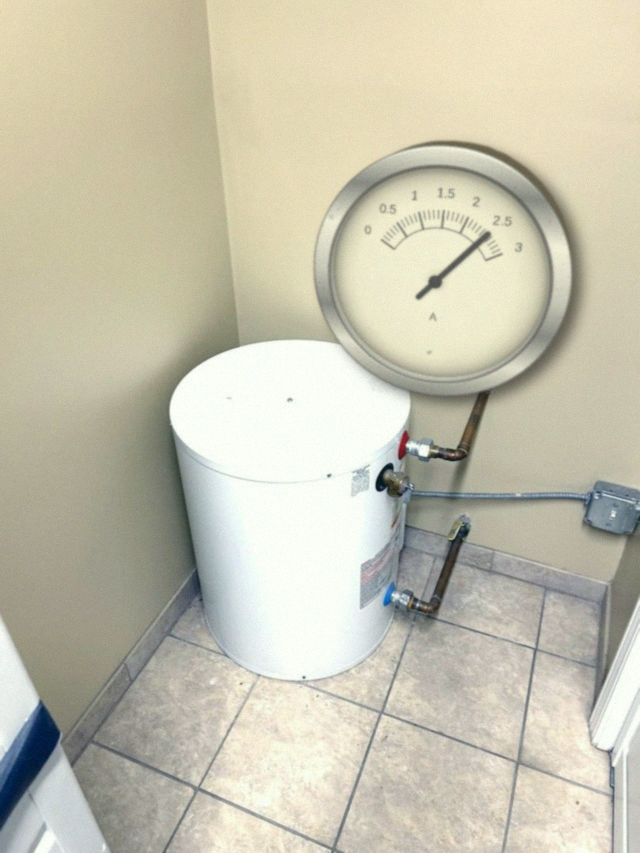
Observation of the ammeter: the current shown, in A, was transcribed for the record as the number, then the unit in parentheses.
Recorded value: 2.5 (A)
